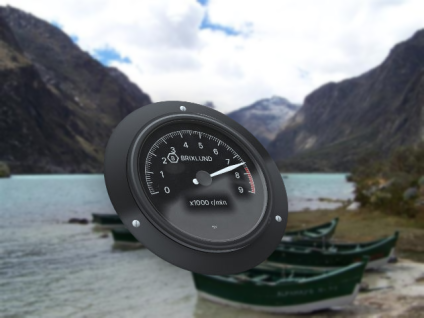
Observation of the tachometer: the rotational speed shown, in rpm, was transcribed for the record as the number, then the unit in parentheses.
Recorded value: 7500 (rpm)
